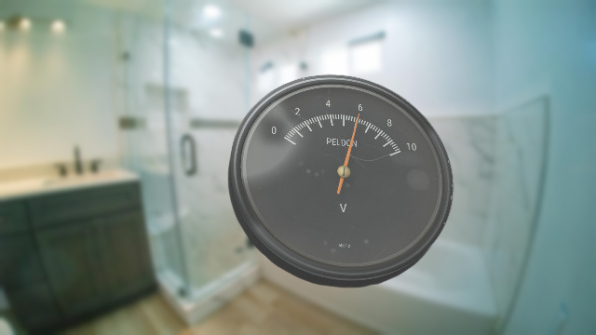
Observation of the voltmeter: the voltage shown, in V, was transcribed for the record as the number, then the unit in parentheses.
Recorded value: 6 (V)
